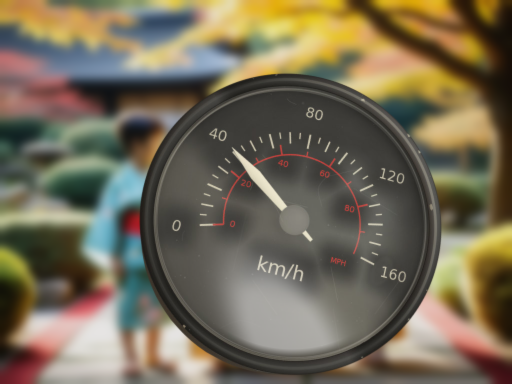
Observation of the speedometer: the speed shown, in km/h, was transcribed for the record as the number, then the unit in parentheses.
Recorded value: 40 (km/h)
